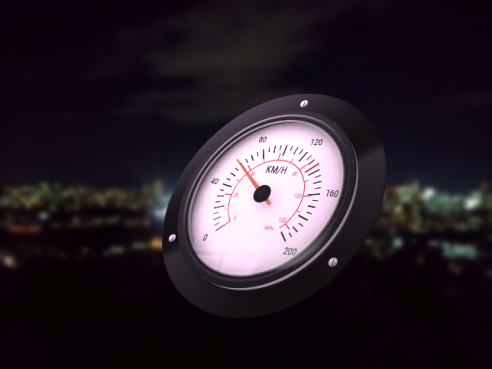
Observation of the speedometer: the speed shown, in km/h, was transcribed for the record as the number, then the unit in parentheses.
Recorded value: 60 (km/h)
